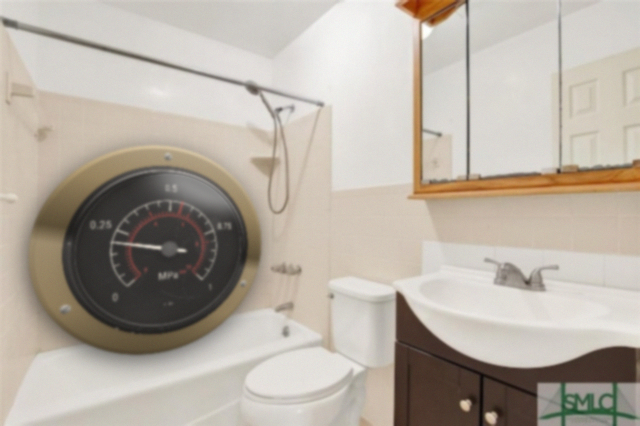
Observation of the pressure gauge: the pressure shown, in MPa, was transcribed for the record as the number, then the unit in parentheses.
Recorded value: 0.2 (MPa)
